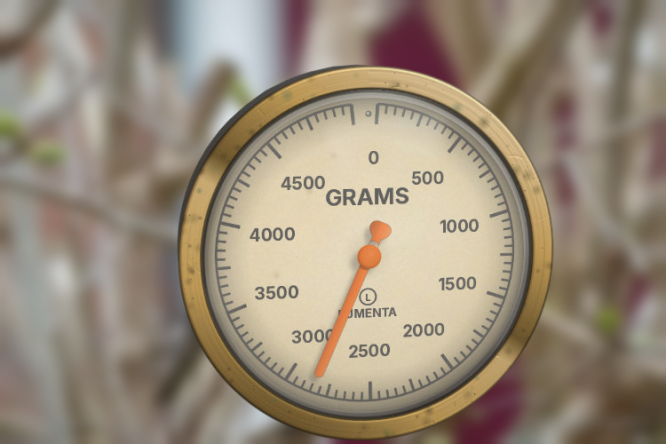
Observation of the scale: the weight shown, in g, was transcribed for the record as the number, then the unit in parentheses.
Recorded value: 2850 (g)
